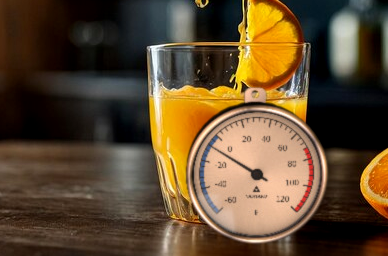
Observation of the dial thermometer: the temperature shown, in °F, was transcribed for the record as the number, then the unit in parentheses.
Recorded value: -8 (°F)
